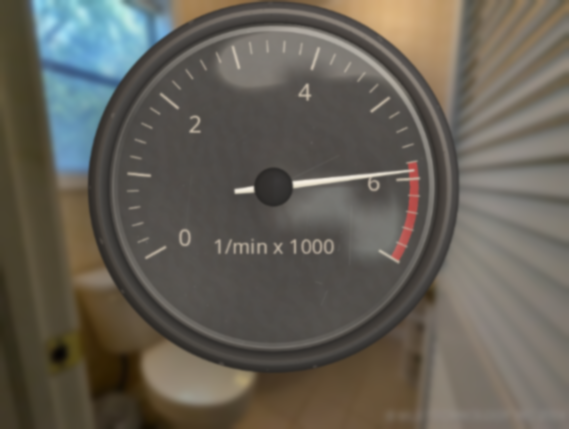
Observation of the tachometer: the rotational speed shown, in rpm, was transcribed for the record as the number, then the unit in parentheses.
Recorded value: 5900 (rpm)
